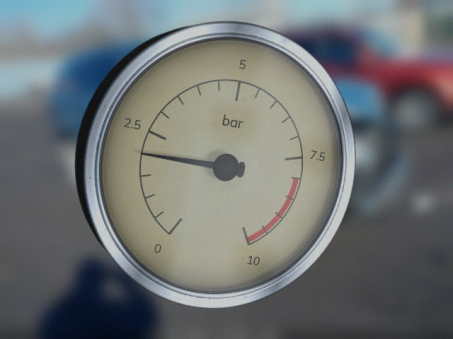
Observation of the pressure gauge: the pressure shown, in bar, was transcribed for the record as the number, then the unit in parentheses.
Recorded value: 2 (bar)
